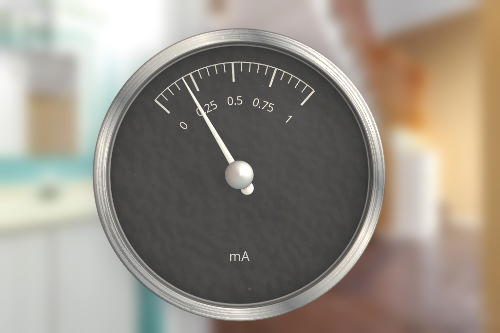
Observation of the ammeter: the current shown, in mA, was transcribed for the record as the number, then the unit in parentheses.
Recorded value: 0.2 (mA)
